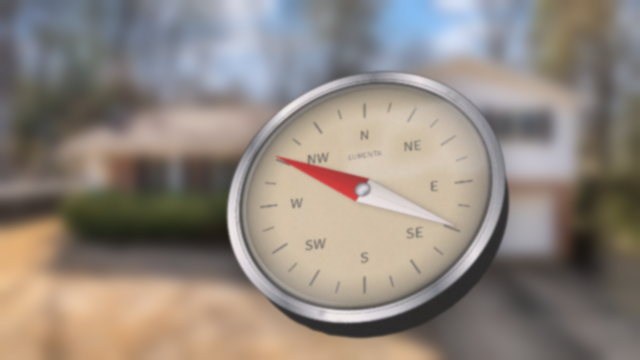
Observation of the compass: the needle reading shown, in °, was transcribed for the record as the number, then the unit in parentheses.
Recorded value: 300 (°)
